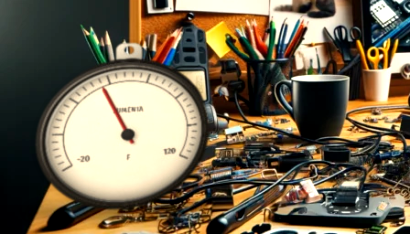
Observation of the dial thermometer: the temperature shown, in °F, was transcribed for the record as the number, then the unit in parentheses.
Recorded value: 36 (°F)
